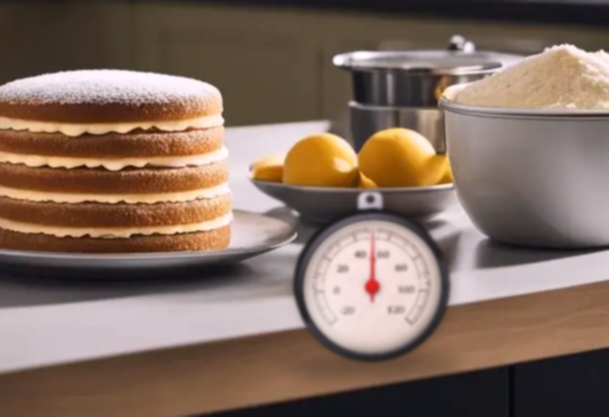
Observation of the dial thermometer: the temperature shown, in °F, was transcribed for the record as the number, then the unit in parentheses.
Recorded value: 50 (°F)
